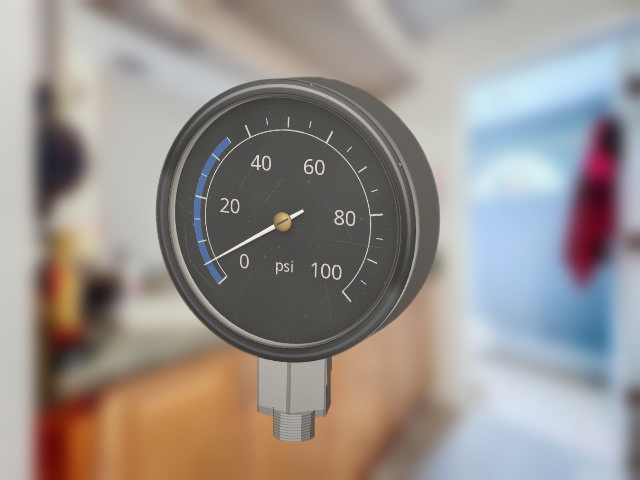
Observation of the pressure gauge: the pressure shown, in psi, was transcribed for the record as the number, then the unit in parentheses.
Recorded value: 5 (psi)
